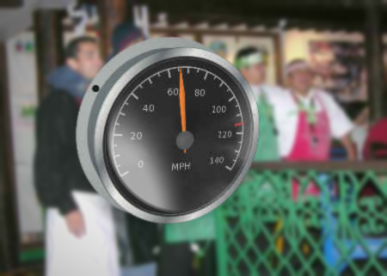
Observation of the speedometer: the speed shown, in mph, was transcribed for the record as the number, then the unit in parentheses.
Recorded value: 65 (mph)
